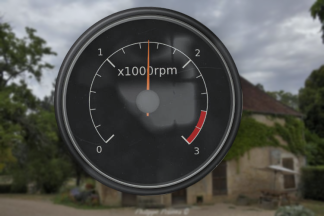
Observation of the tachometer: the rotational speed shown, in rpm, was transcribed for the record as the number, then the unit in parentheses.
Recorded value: 1500 (rpm)
